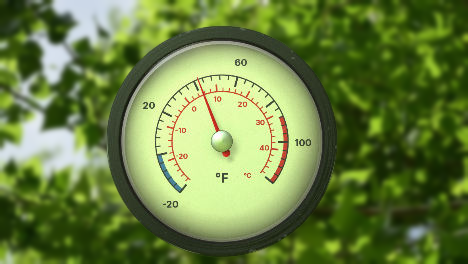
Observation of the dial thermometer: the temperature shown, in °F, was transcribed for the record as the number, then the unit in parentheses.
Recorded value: 42 (°F)
